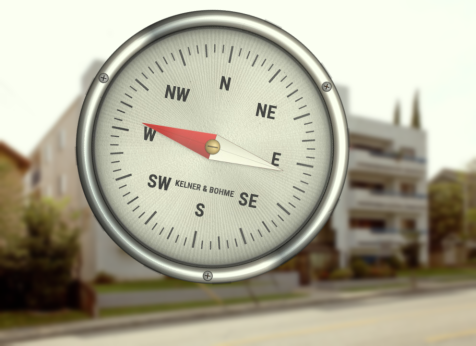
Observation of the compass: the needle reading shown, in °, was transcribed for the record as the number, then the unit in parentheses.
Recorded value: 277.5 (°)
